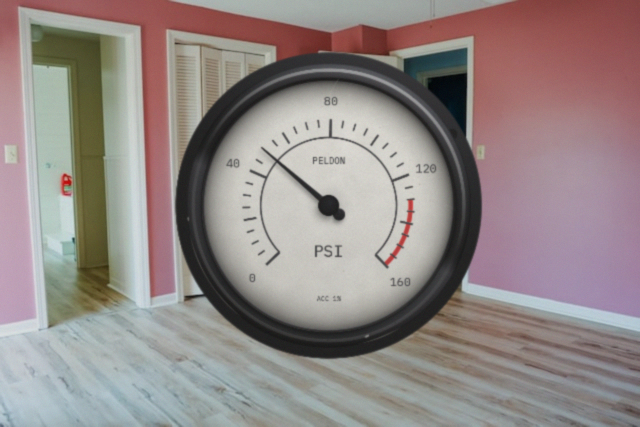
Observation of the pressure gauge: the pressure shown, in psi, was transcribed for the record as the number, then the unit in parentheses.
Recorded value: 50 (psi)
